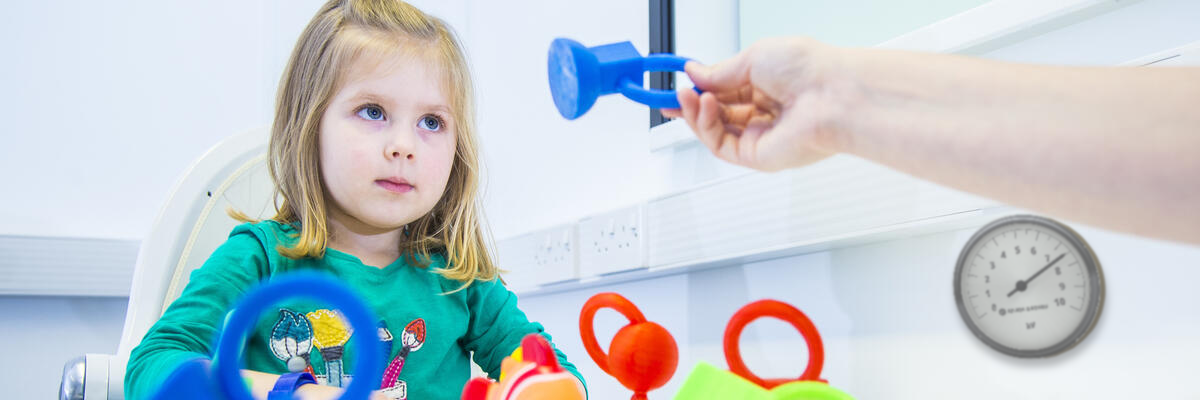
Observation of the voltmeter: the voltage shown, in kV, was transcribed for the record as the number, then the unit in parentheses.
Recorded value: 7.5 (kV)
